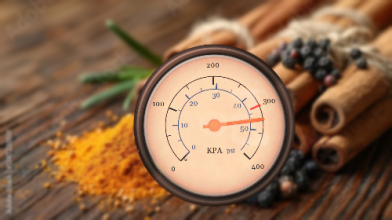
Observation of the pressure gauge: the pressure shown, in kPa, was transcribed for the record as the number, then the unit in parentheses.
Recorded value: 325 (kPa)
